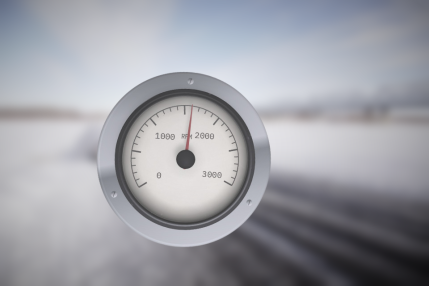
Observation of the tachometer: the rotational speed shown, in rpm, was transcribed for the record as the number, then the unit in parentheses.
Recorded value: 1600 (rpm)
